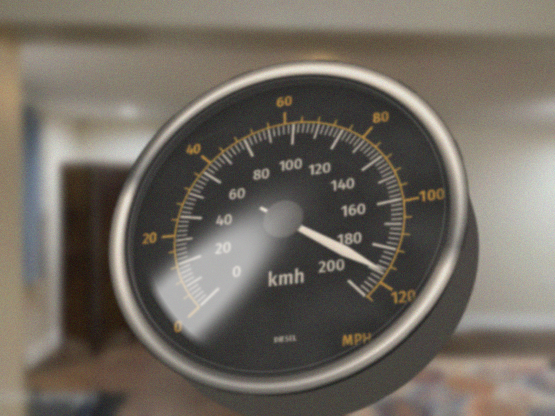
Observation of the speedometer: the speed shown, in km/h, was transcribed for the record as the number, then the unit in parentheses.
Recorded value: 190 (km/h)
